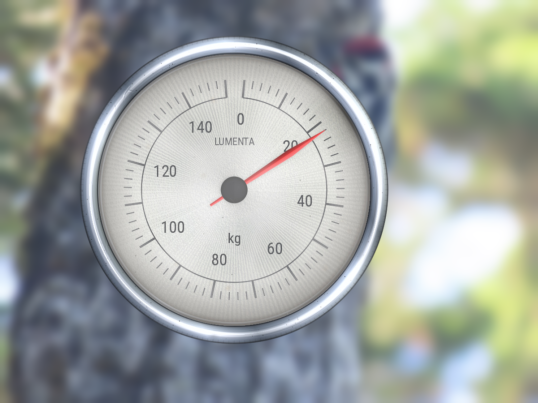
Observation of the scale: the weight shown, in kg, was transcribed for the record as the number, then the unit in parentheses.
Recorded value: 22 (kg)
